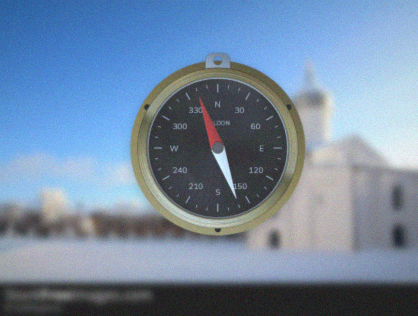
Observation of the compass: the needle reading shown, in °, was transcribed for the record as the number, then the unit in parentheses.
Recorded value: 340 (°)
